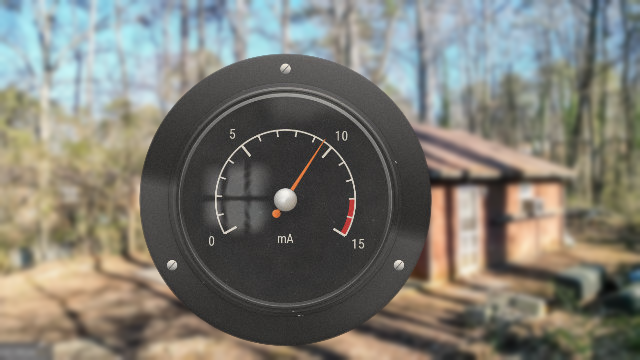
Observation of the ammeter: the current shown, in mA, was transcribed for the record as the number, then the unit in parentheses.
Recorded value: 9.5 (mA)
